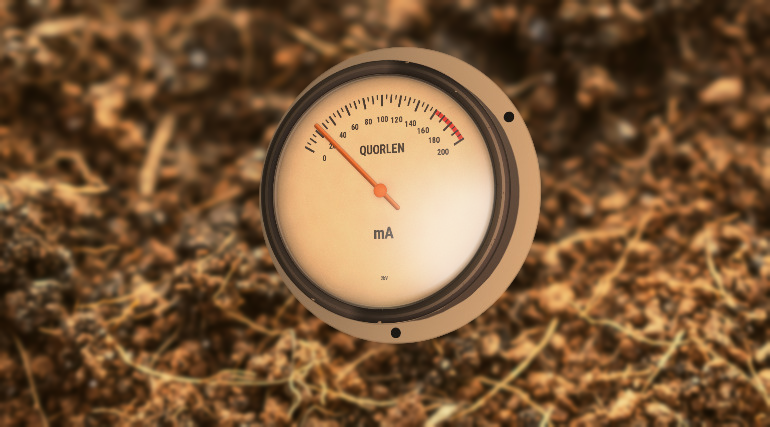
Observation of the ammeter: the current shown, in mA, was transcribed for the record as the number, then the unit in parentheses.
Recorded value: 25 (mA)
